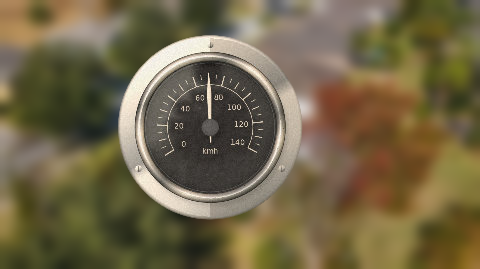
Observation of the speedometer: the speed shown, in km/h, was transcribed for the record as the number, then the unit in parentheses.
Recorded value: 70 (km/h)
